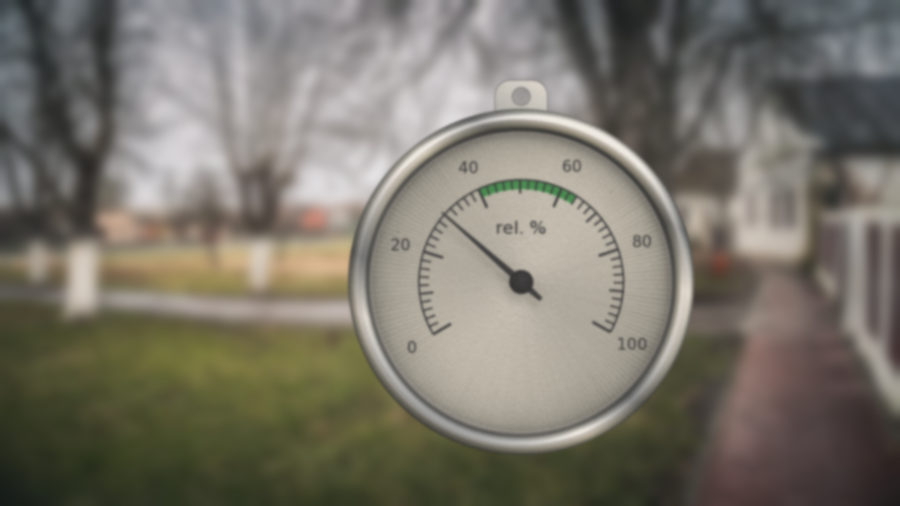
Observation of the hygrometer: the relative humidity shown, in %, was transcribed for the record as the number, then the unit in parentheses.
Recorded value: 30 (%)
